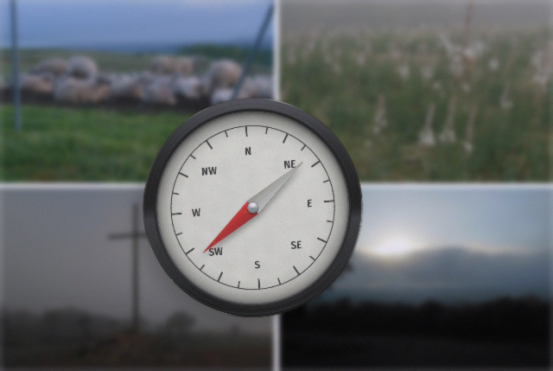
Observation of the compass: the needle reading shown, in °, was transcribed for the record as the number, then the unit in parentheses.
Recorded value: 232.5 (°)
